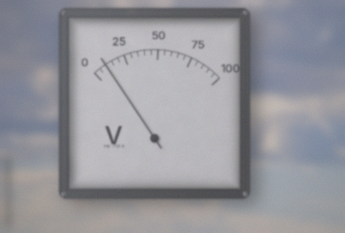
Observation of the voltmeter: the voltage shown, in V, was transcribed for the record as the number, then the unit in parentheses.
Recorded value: 10 (V)
